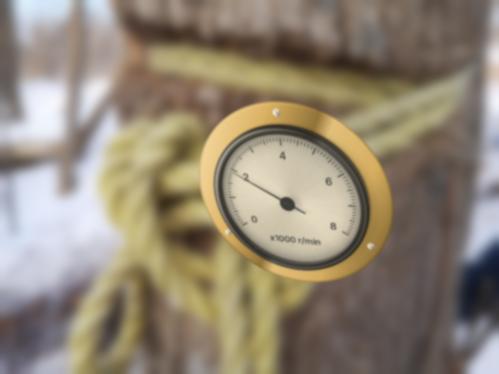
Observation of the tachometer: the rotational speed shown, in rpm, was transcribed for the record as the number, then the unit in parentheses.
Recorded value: 2000 (rpm)
